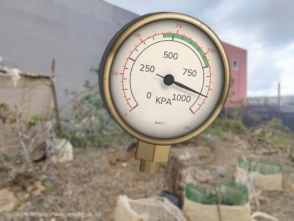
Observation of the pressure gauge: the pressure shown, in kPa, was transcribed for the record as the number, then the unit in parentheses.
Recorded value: 900 (kPa)
